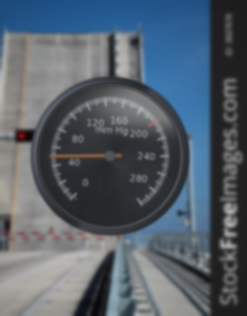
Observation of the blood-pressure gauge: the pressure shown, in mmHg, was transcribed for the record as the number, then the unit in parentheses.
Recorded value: 50 (mmHg)
